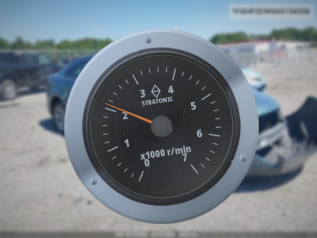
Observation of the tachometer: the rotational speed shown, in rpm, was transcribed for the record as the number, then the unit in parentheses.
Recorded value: 2100 (rpm)
